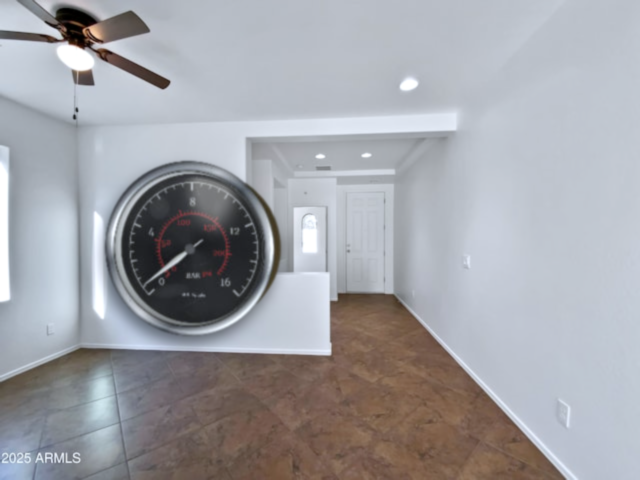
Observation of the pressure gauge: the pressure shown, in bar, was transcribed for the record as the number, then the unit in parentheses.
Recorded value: 0.5 (bar)
